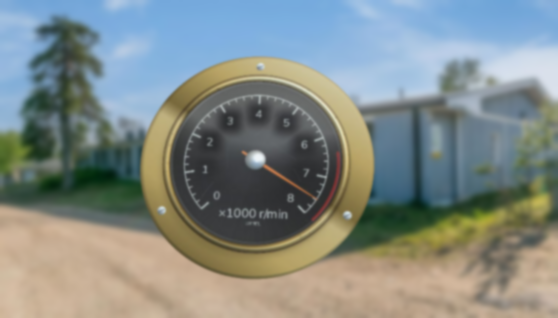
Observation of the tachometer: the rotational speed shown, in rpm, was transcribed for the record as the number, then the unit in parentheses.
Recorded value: 7600 (rpm)
